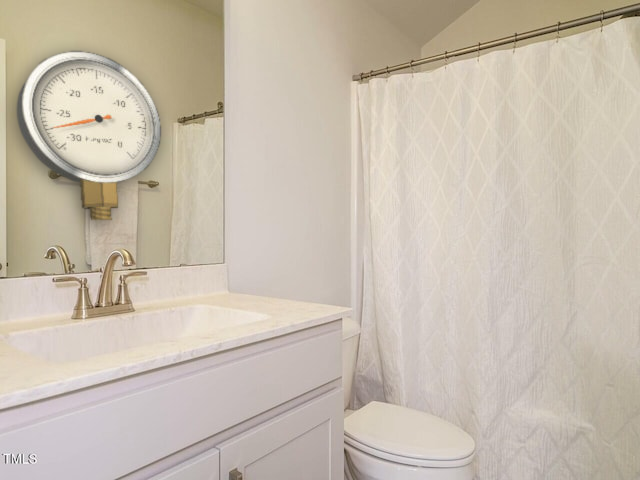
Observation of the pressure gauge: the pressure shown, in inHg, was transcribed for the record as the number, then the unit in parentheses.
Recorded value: -27.5 (inHg)
